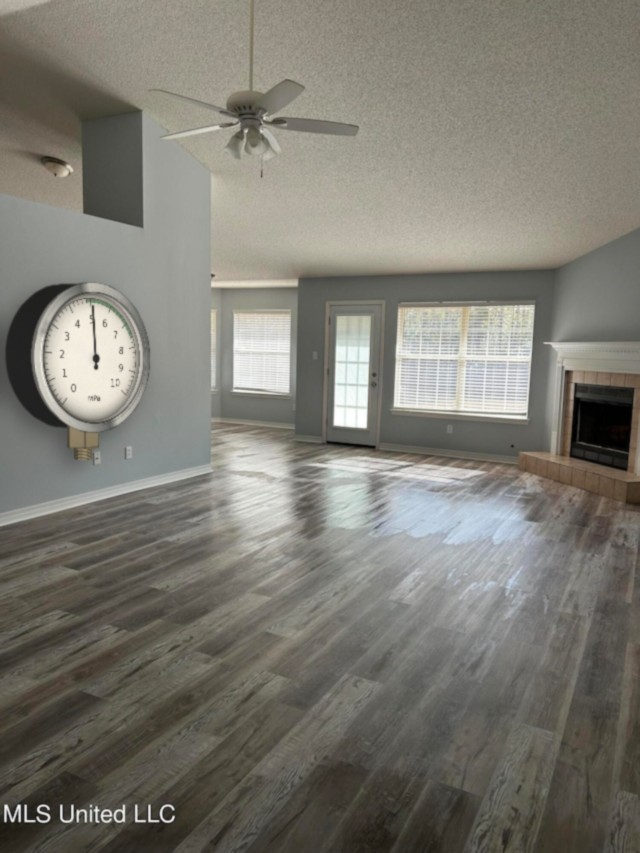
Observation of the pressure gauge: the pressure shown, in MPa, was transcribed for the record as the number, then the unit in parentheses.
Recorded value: 5 (MPa)
